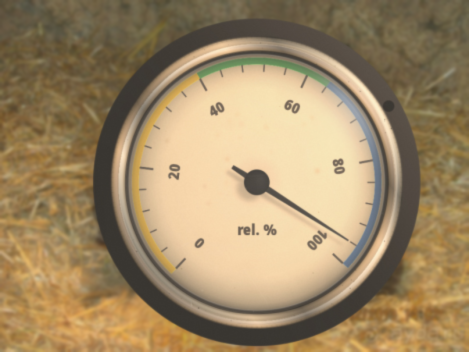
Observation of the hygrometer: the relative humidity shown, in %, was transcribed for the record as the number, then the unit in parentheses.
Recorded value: 96 (%)
